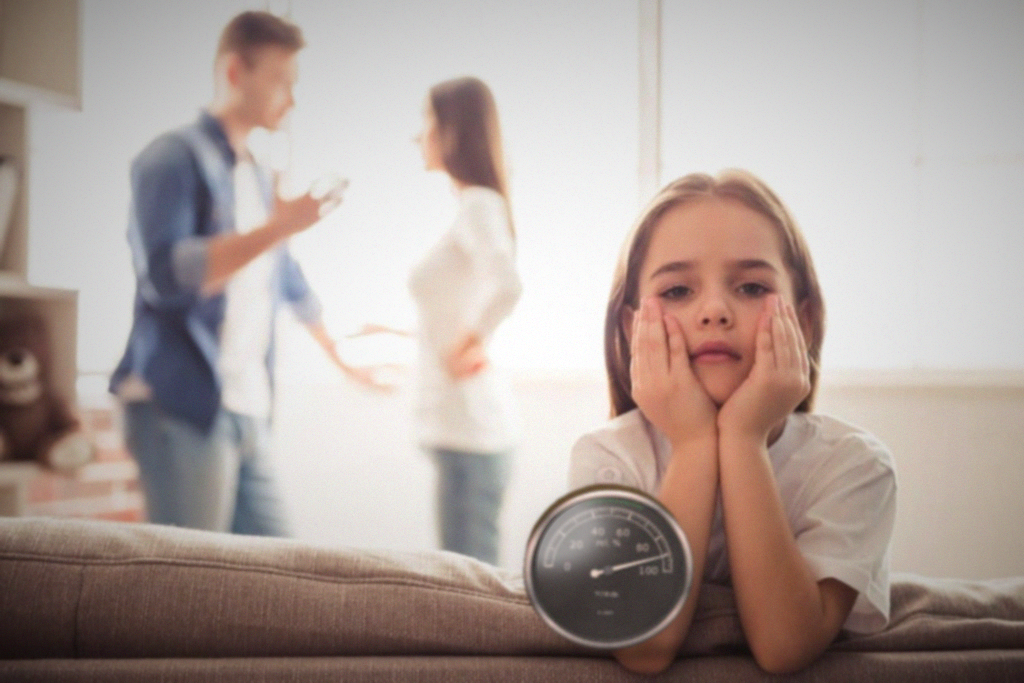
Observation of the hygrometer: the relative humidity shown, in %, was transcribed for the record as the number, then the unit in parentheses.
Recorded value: 90 (%)
